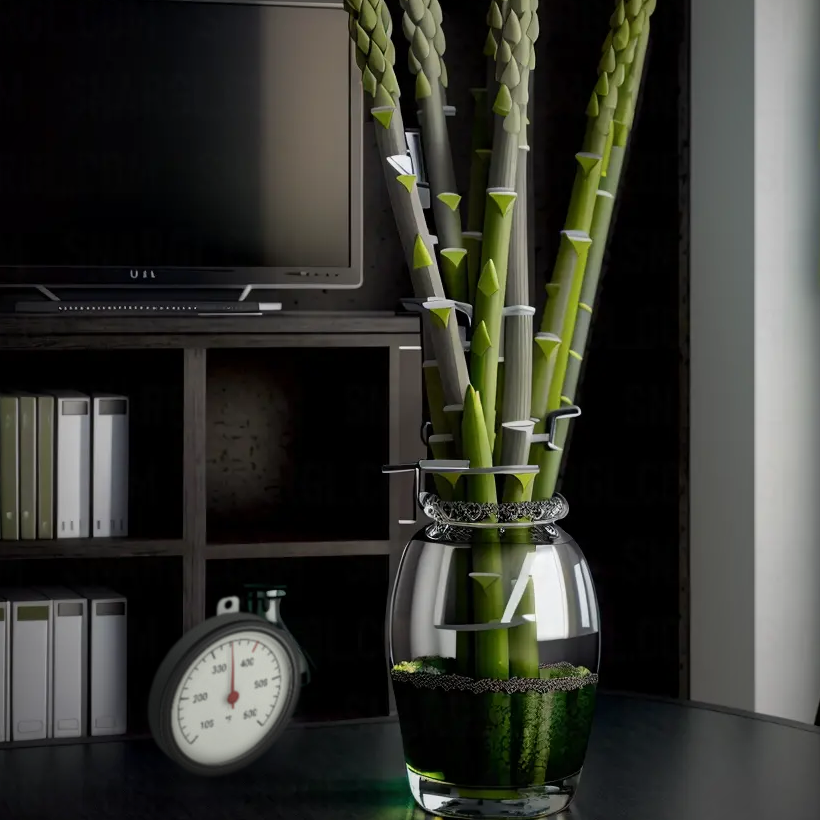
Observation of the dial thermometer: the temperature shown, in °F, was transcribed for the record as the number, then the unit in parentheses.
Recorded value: 340 (°F)
